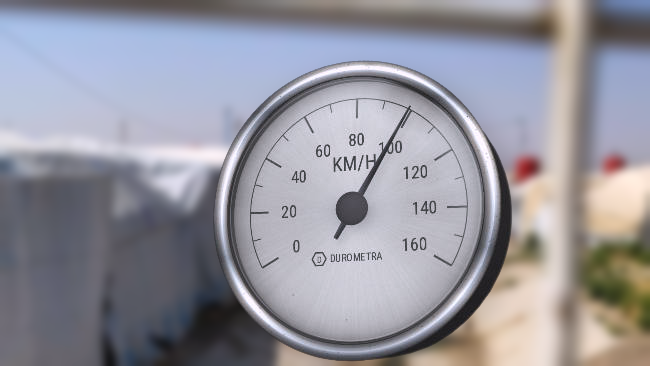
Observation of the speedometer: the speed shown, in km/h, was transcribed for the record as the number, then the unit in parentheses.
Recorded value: 100 (km/h)
